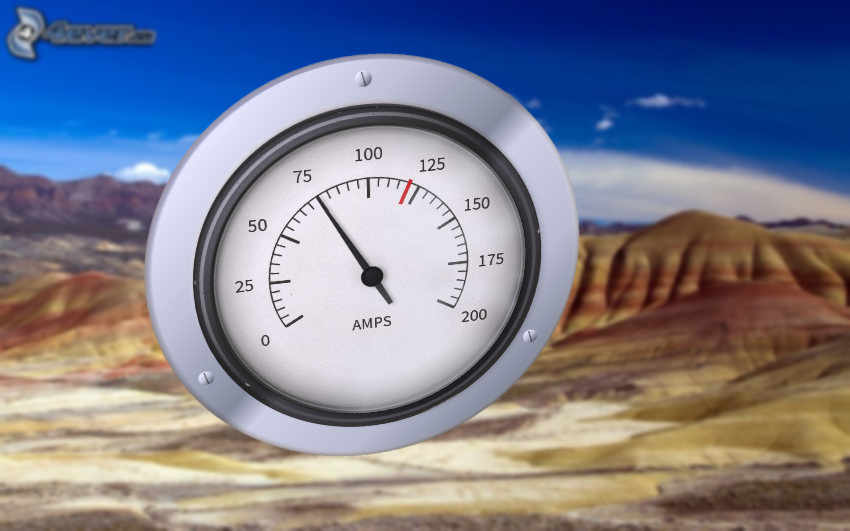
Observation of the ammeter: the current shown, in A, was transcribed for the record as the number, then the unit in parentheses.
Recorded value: 75 (A)
